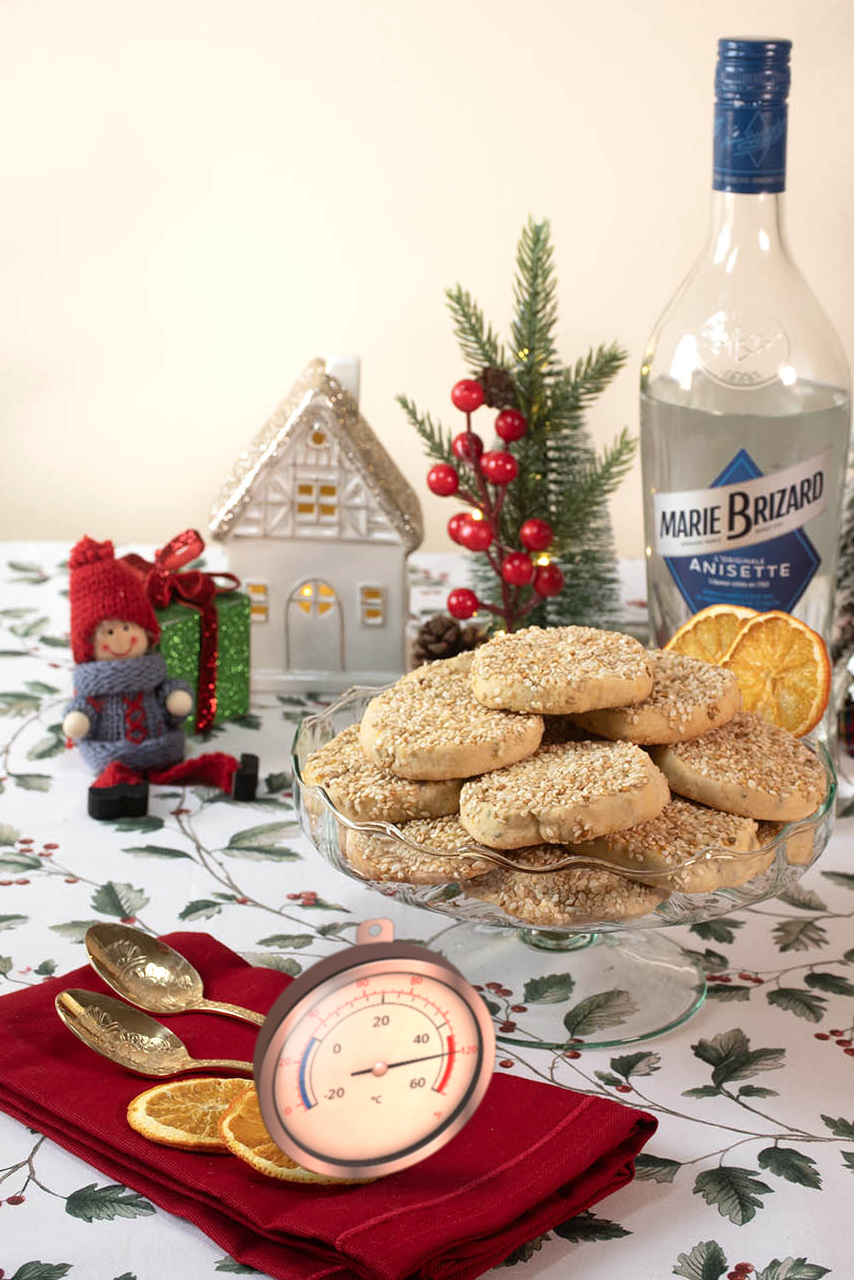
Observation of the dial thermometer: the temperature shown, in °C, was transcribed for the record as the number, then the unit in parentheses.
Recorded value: 48 (°C)
